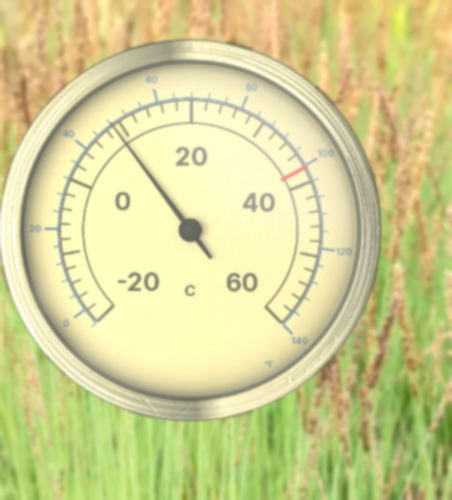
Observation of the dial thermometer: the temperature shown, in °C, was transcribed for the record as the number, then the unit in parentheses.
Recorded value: 9 (°C)
